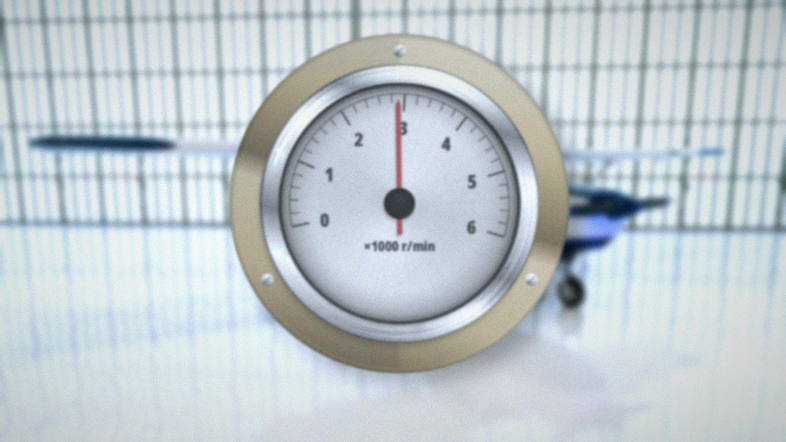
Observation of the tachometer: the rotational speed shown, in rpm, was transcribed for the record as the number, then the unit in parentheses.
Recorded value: 2900 (rpm)
